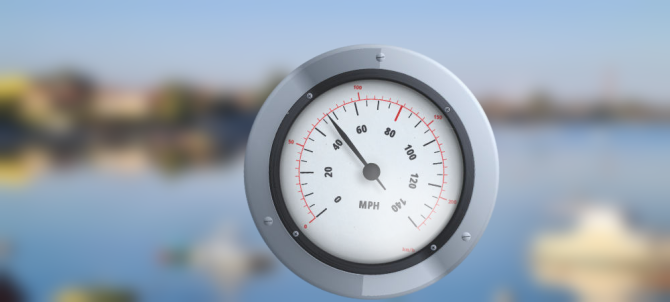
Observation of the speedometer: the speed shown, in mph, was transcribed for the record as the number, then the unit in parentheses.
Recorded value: 47.5 (mph)
